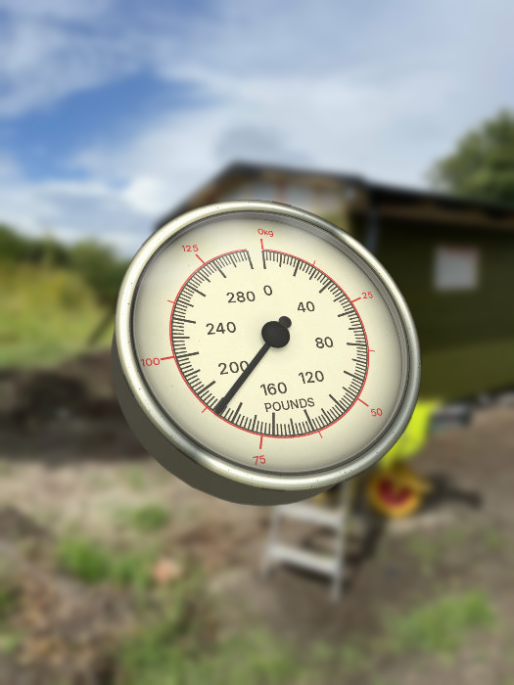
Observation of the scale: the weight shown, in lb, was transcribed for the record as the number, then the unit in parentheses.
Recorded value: 188 (lb)
